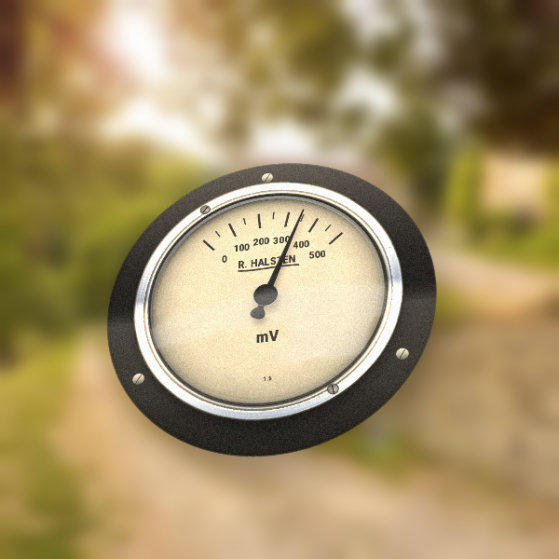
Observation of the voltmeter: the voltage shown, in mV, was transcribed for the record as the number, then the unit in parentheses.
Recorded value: 350 (mV)
